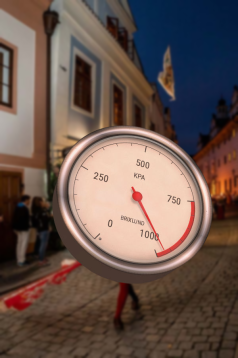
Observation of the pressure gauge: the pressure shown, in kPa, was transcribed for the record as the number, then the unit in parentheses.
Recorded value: 975 (kPa)
